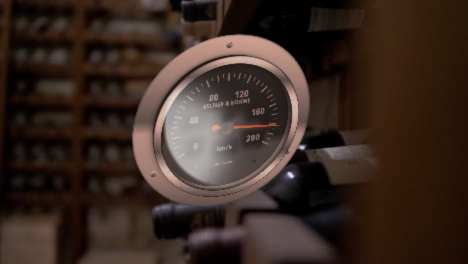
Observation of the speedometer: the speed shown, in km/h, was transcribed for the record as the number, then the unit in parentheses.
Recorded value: 180 (km/h)
